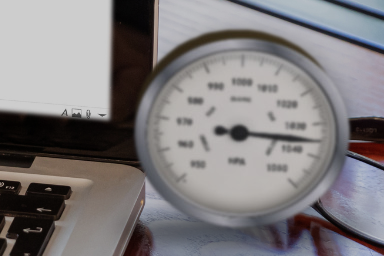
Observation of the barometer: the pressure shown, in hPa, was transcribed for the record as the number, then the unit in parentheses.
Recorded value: 1035 (hPa)
